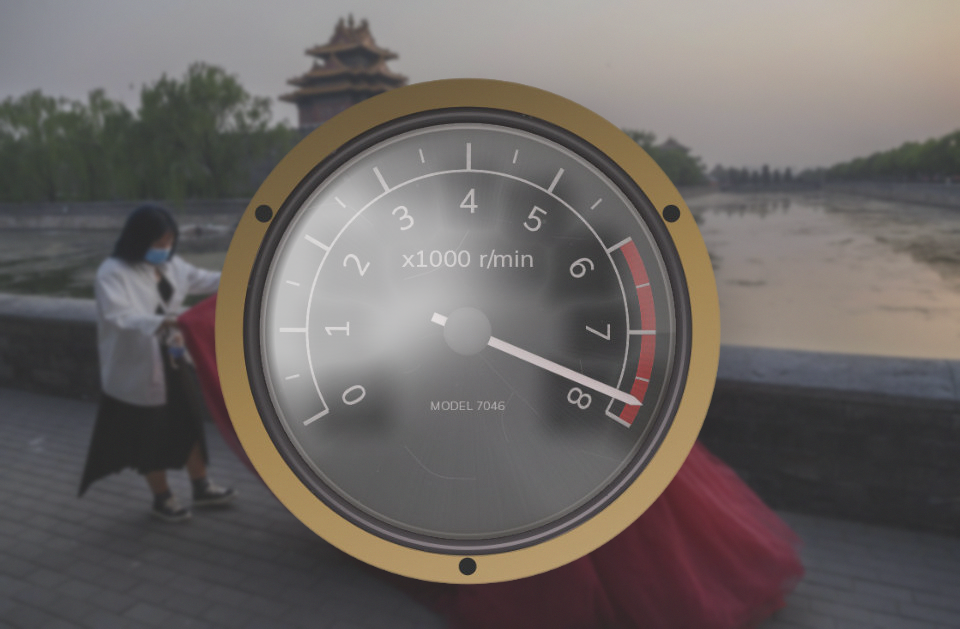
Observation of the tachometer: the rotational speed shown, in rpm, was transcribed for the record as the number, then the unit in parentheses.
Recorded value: 7750 (rpm)
